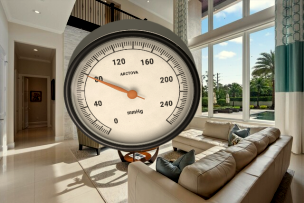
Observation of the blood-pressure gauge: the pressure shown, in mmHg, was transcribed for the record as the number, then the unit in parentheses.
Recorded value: 80 (mmHg)
